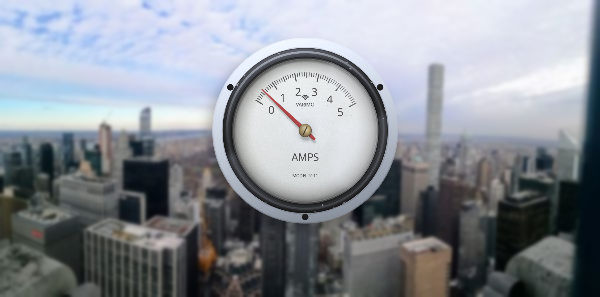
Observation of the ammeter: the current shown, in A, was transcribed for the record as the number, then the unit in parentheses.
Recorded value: 0.5 (A)
